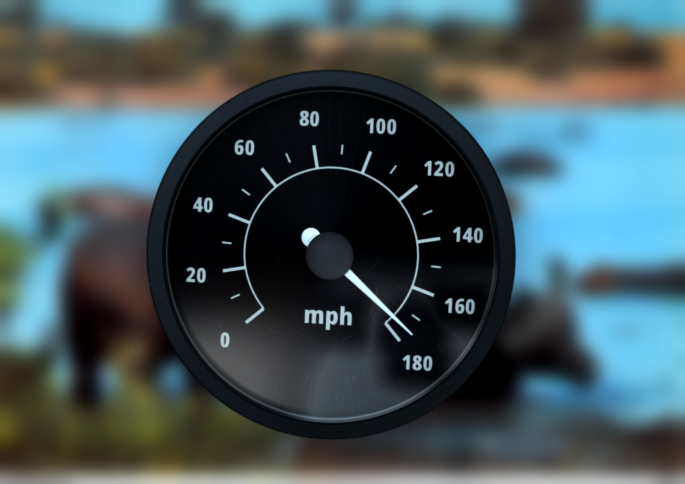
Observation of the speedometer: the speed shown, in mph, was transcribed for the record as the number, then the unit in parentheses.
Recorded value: 175 (mph)
